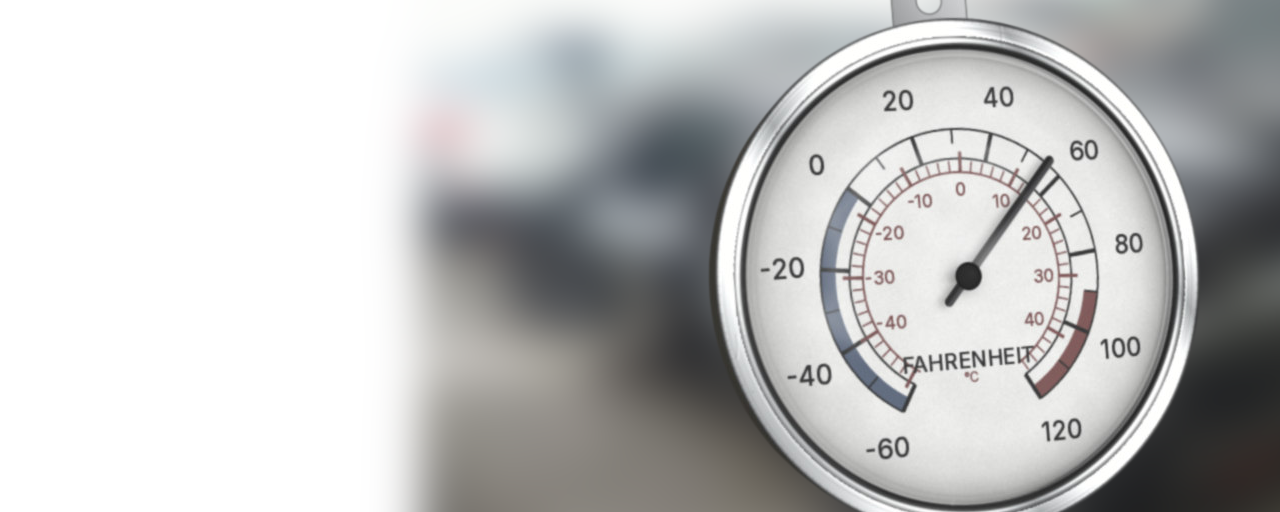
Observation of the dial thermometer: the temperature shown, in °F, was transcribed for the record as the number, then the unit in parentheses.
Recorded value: 55 (°F)
